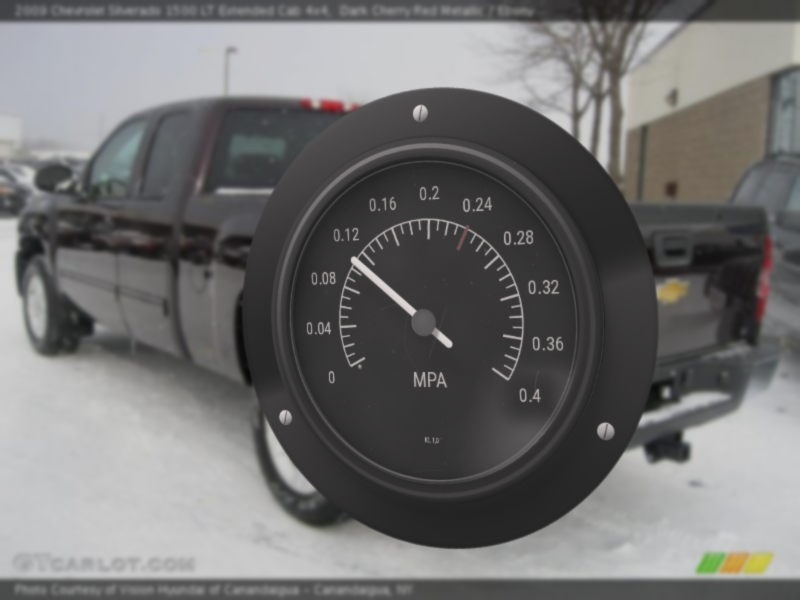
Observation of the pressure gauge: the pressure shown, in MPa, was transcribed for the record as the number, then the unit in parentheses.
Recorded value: 0.11 (MPa)
